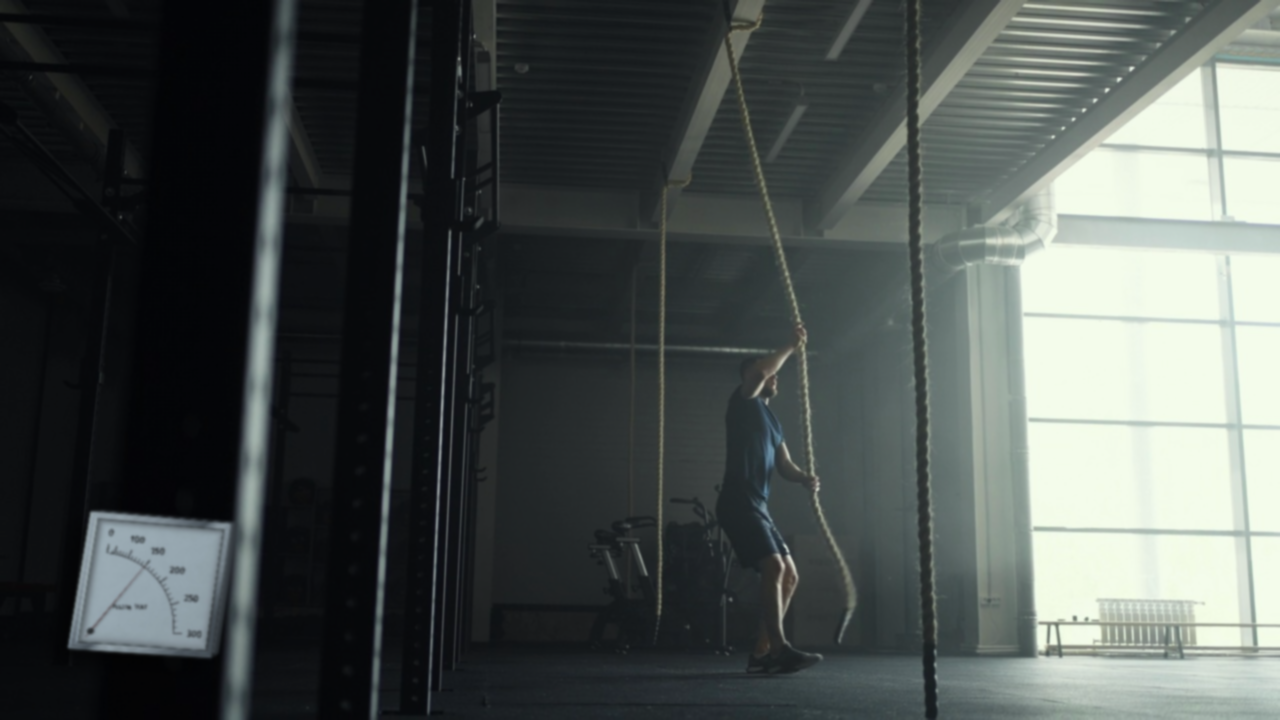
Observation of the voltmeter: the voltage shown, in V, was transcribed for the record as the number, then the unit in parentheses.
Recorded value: 150 (V)
